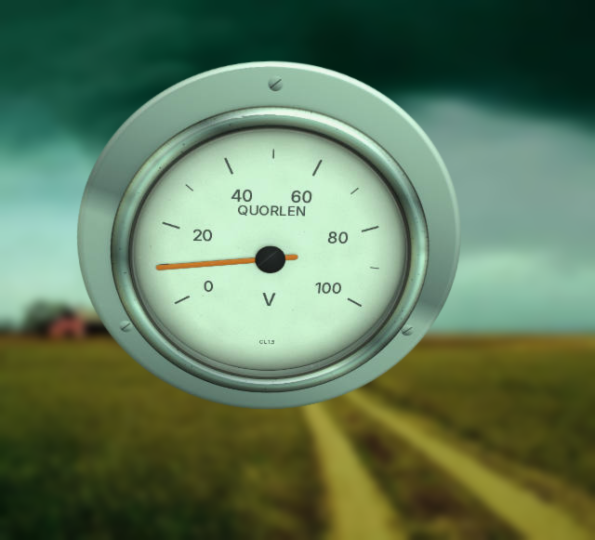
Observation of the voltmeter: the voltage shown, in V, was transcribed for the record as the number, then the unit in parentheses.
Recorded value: 10 (V)
